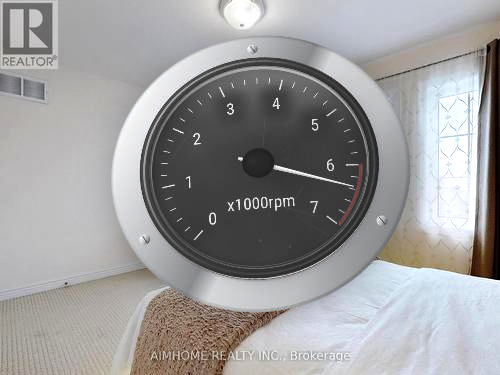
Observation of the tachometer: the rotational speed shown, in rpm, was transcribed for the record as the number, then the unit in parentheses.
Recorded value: 6400 (rpm)
